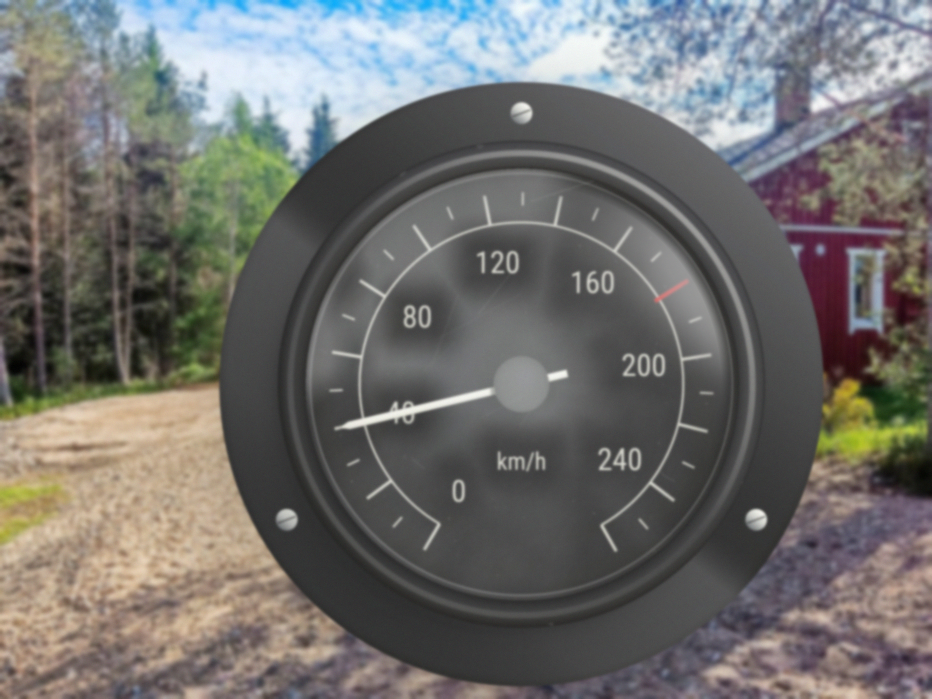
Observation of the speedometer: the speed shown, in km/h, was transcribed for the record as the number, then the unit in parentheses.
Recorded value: 40 (km/h)
